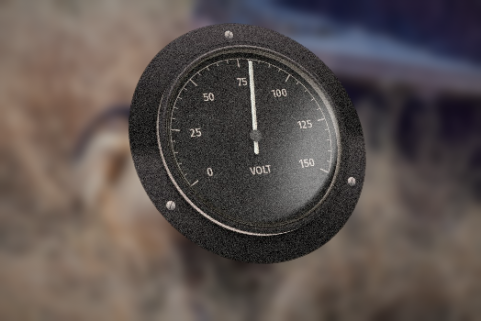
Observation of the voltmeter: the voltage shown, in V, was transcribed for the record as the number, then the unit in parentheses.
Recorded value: 80 (V)
